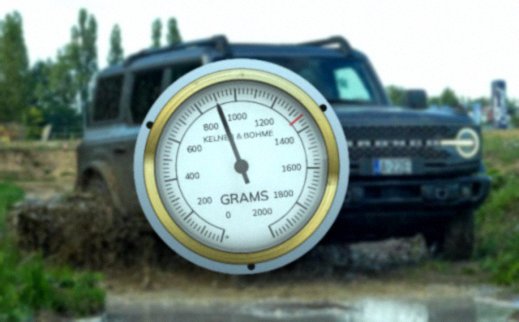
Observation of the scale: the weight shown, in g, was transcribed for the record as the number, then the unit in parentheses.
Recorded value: 900 (g)
